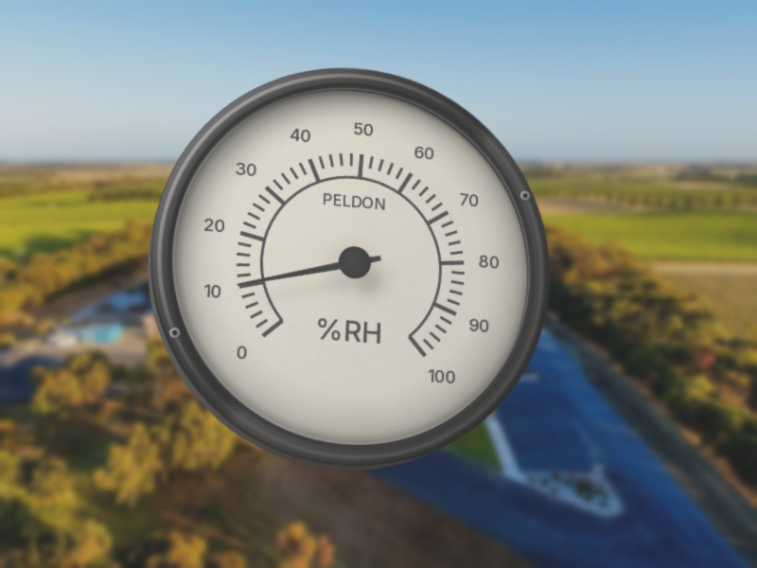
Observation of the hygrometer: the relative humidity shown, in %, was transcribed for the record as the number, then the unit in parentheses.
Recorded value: 10 (%)
